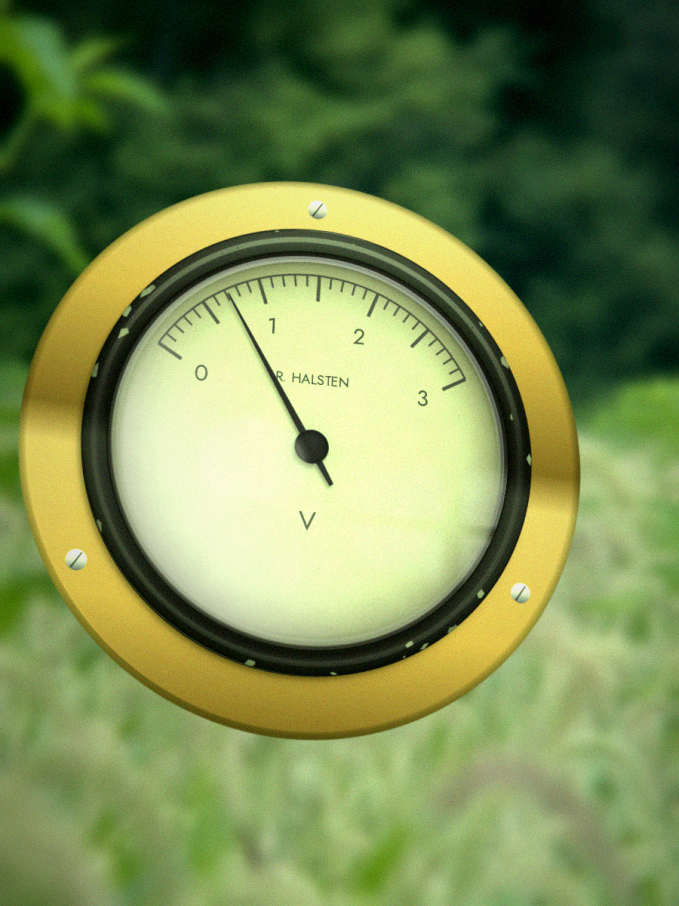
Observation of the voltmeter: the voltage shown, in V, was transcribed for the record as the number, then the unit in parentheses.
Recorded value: 0.7 (V)
